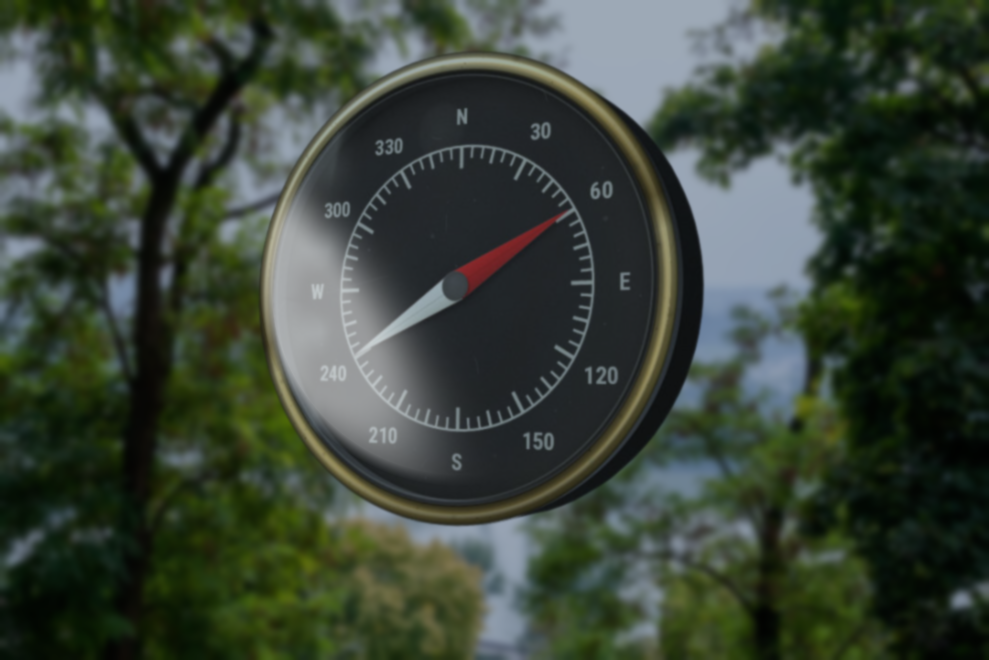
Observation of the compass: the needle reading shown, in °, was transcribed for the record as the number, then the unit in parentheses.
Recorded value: 60 (°)
